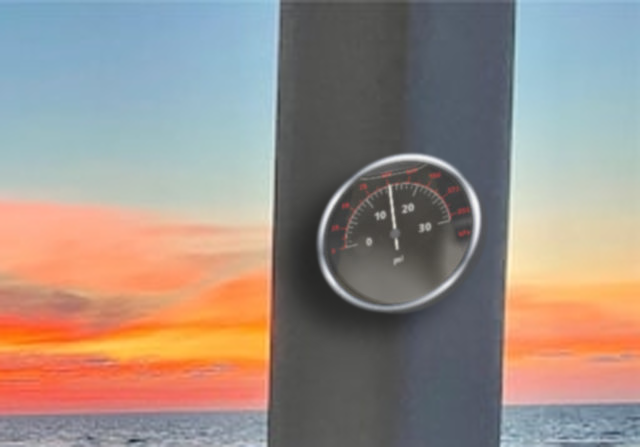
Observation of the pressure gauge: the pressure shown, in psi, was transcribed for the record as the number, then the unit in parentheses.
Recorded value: 15 (psi)
